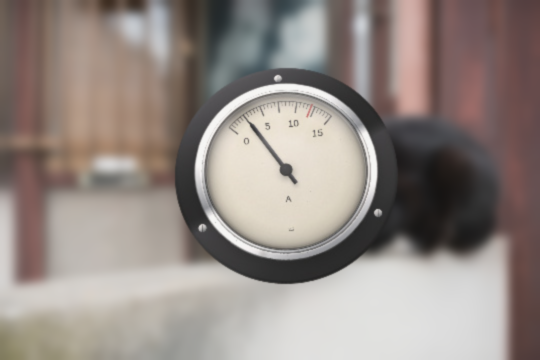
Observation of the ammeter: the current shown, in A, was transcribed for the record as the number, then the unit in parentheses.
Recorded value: 2.5 (A)
